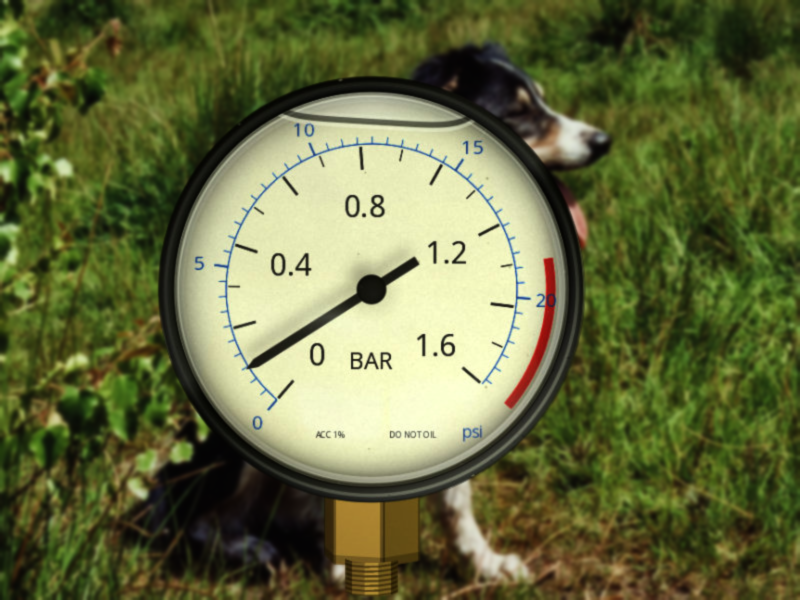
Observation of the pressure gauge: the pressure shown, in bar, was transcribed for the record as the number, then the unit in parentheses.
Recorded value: 0.1 (bar)
